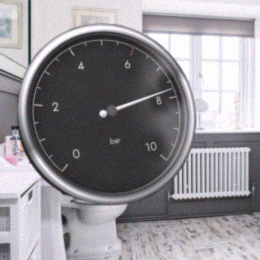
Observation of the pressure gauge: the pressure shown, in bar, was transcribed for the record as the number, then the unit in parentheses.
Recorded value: 7.75 (bar)
